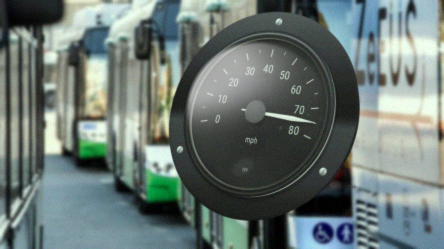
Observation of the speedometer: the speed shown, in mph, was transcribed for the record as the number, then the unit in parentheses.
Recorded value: 75 (mph)
